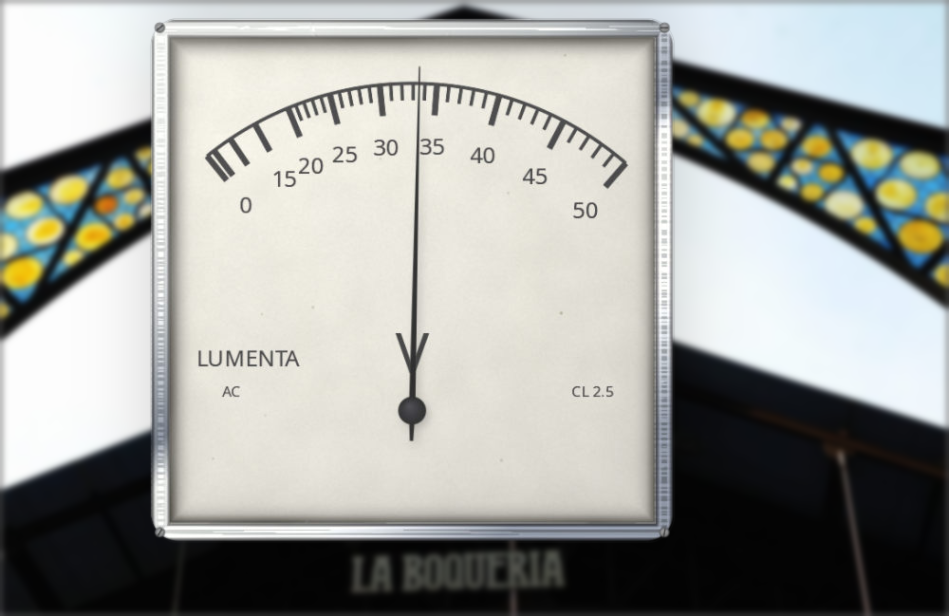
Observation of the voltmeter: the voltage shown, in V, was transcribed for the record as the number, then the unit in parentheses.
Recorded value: 33.5 (V)
